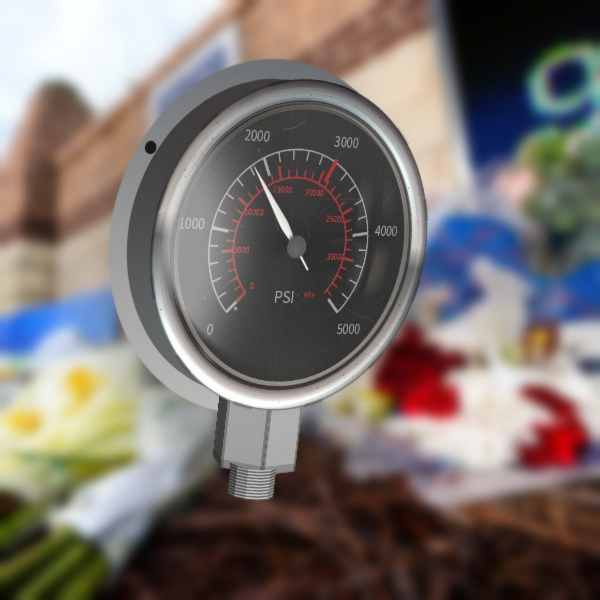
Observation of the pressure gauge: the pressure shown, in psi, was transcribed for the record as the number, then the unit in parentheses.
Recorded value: 1800 (psi)
